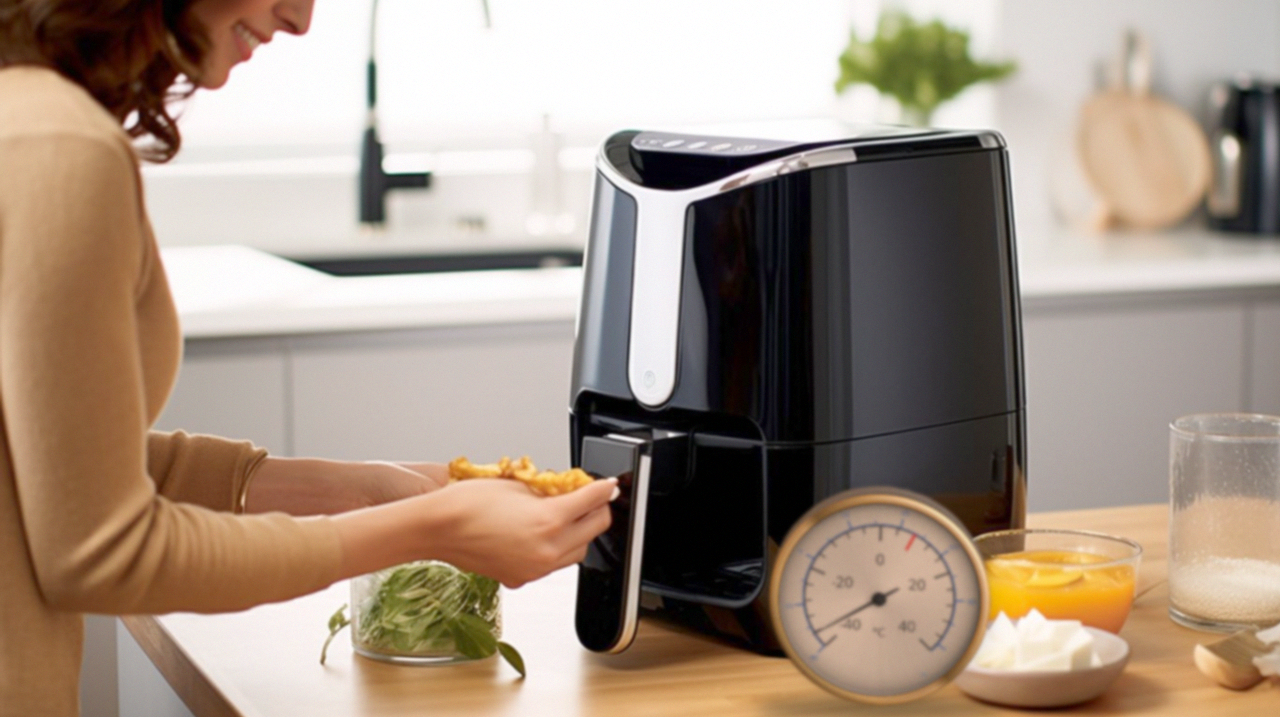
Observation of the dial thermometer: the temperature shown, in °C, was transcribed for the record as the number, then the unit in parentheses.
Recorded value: -36 (°C)
